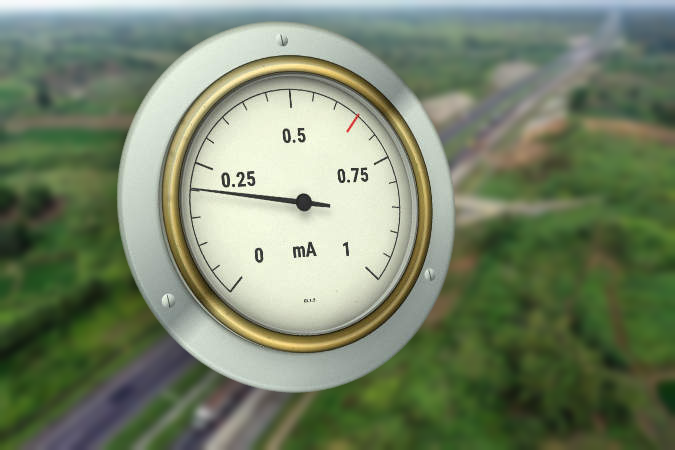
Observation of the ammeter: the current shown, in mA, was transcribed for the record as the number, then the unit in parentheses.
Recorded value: 0.2 (mA)
